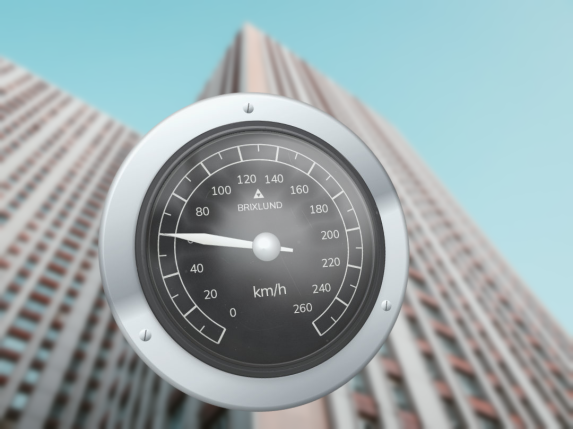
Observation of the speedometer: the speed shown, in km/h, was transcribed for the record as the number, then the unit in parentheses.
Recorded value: 60 (km/h)
